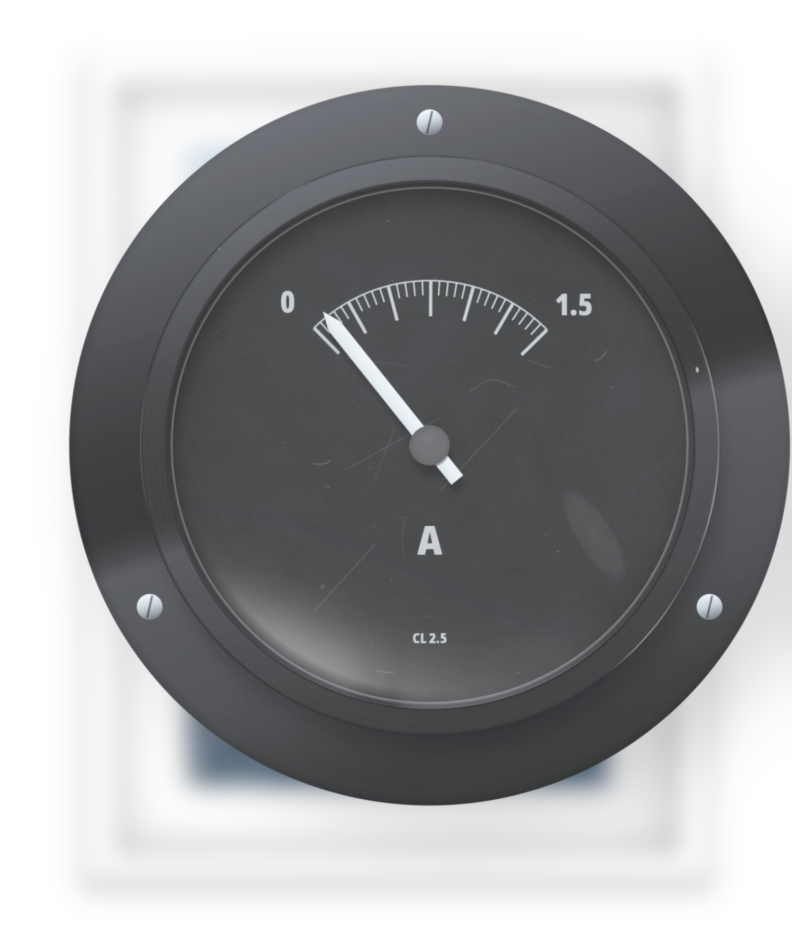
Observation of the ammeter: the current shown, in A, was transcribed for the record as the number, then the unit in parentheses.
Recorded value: 0.1 (A)
